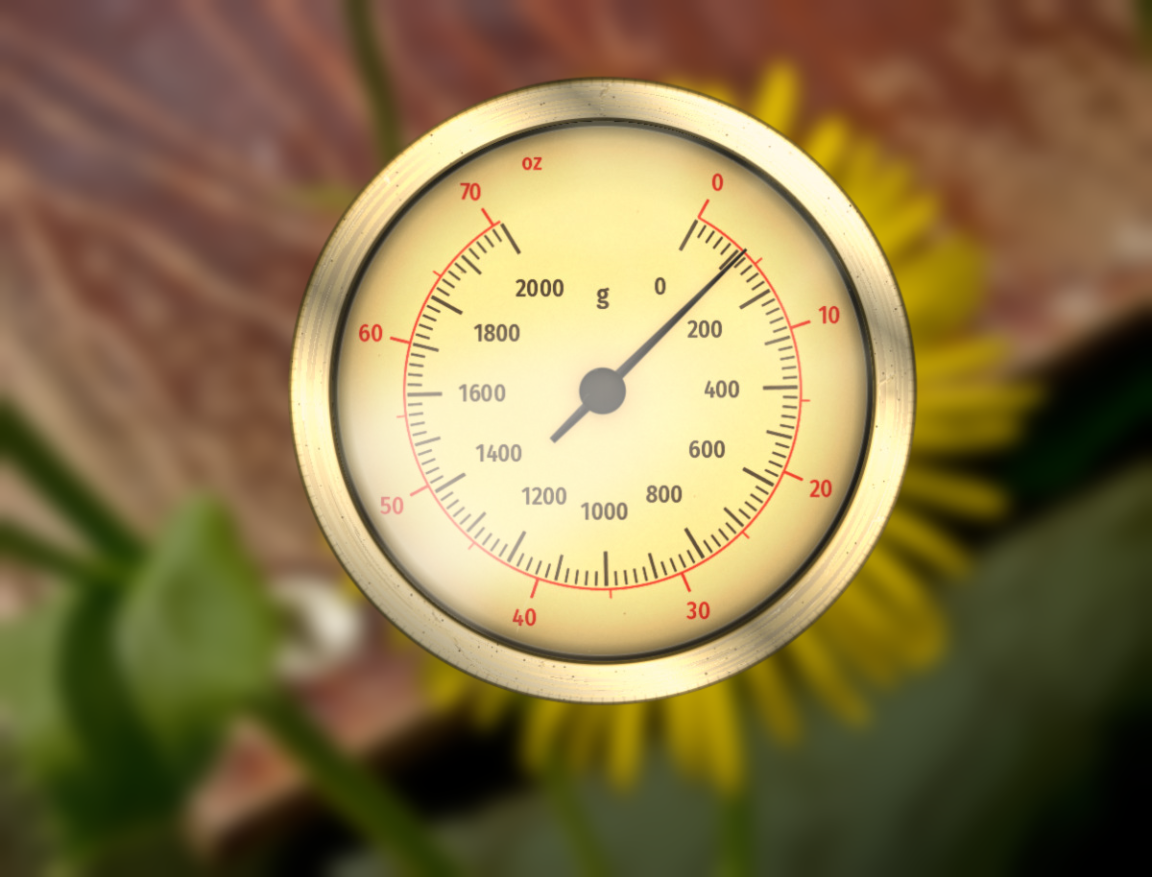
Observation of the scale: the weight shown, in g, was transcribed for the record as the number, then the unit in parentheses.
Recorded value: 110 (g)
